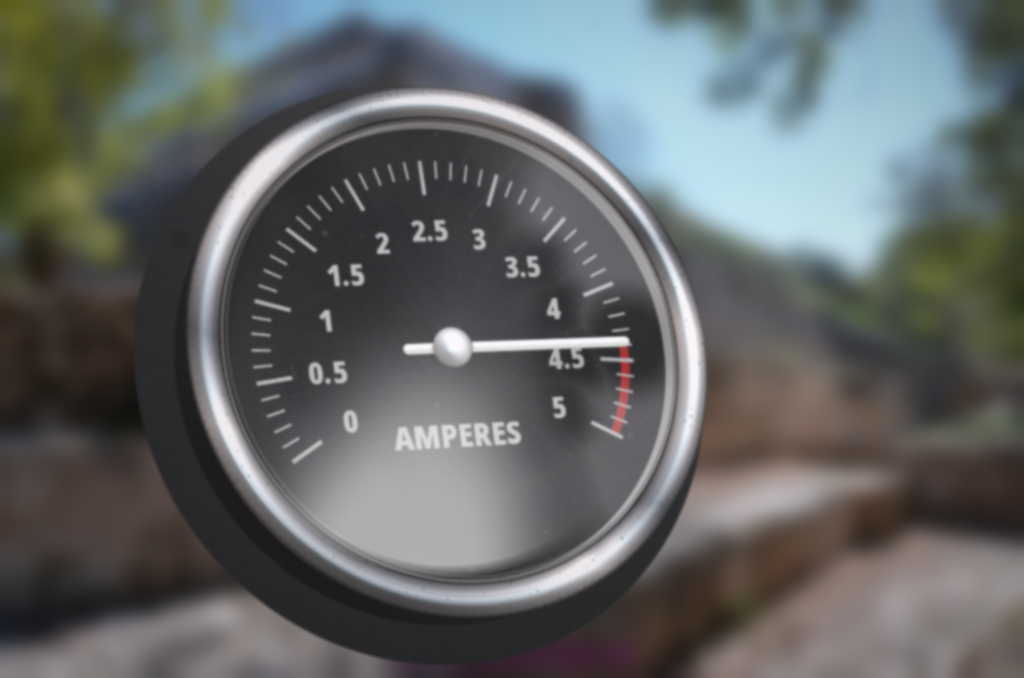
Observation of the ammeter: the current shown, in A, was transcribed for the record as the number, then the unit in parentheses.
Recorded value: 4.4 (A)
